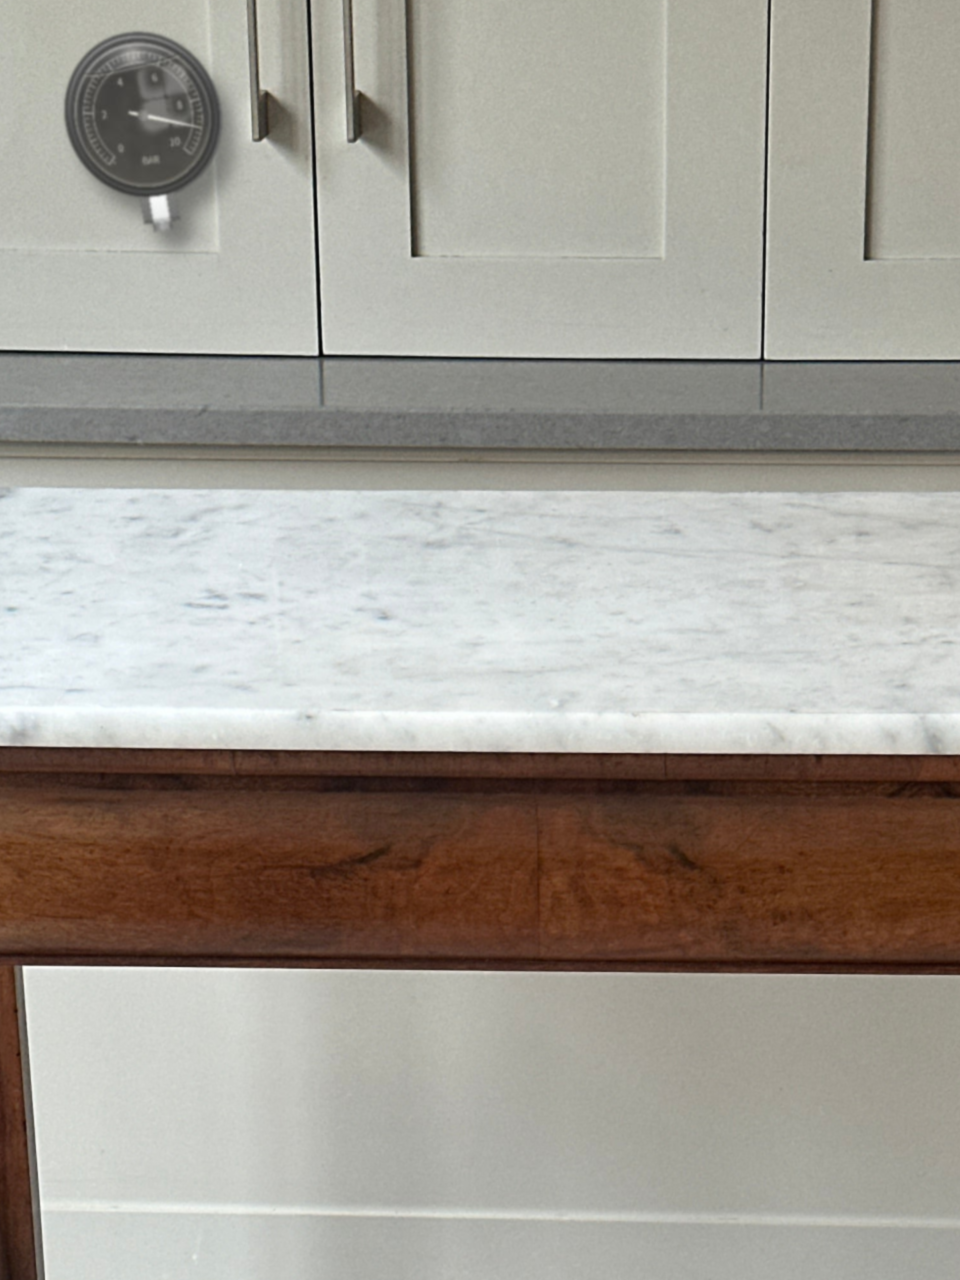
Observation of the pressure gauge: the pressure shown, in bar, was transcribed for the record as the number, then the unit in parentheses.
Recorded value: 9 (bar)
